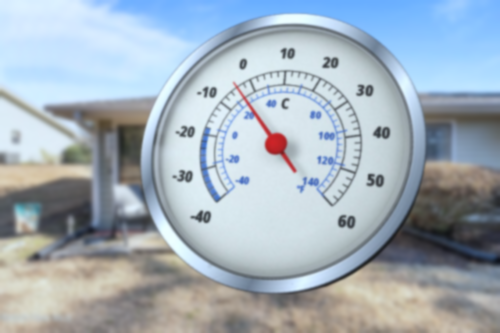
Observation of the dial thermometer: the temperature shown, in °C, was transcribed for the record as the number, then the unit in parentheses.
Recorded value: -4 (°C)
